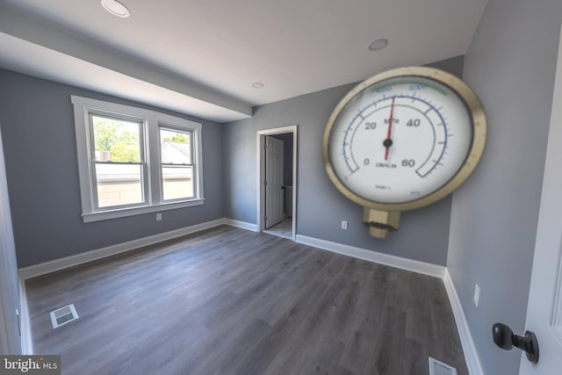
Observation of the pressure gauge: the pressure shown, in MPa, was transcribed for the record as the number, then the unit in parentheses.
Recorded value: 30 (MPa)
